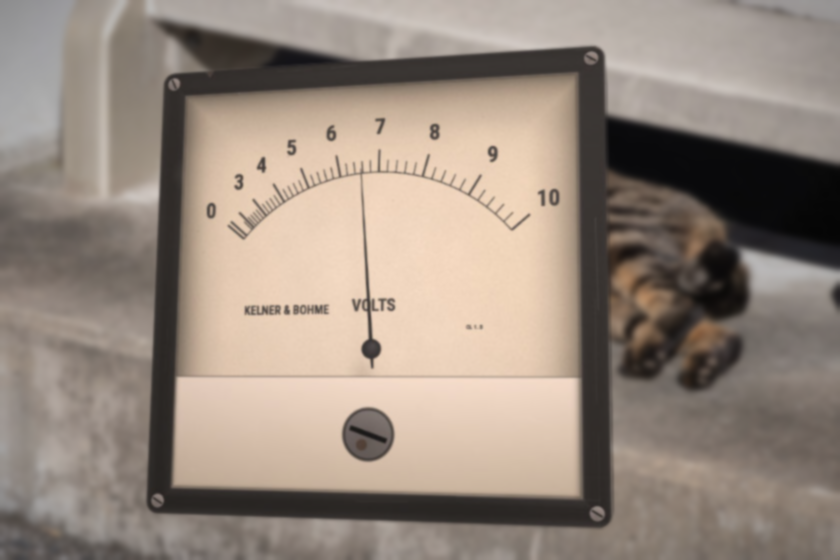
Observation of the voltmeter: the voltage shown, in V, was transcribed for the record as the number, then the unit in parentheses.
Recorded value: 6.6 (V)
